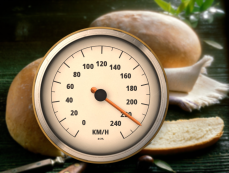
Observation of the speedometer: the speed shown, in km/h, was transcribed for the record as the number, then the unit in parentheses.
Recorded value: 220 (km/h)
